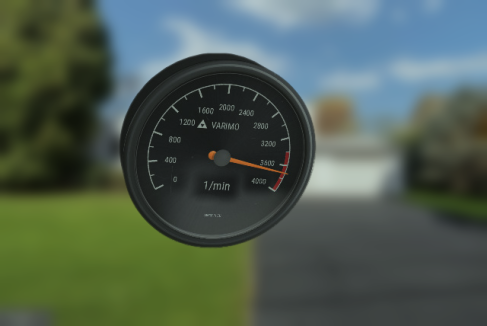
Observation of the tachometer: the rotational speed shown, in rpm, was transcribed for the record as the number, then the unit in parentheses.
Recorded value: 3700 (rpm)
